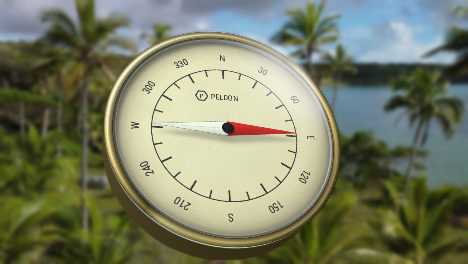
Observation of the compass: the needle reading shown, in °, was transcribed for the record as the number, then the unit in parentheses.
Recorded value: 90 (°)
